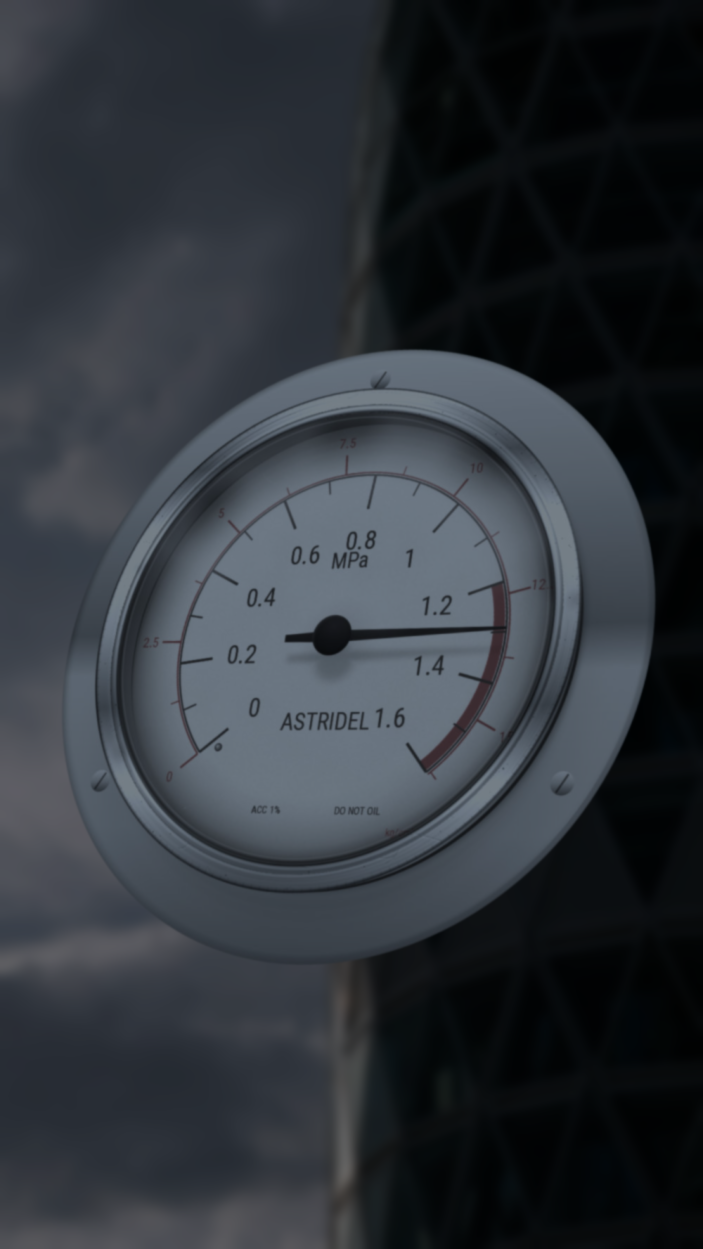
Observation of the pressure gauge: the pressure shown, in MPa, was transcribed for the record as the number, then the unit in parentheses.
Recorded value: 1.3 (MPa)
